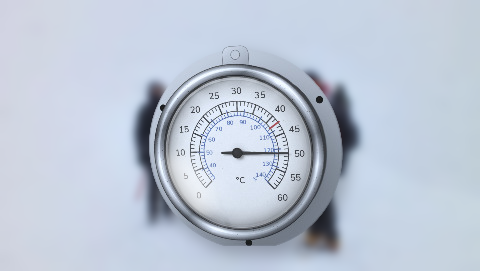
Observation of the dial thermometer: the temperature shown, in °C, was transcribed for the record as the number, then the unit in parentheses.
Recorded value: 50 (°C)
